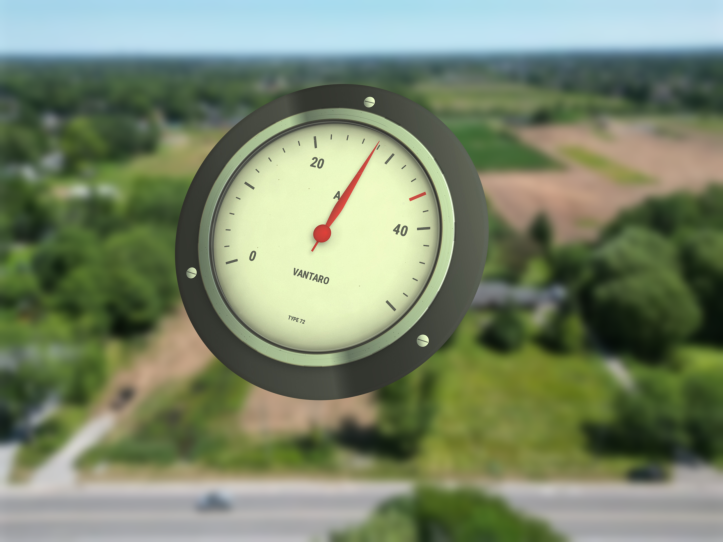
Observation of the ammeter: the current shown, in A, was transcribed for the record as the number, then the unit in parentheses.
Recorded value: 28 (A)
